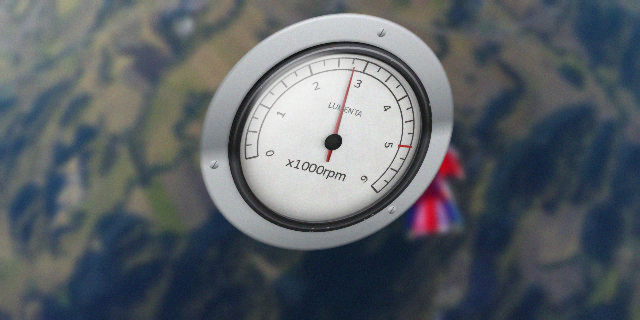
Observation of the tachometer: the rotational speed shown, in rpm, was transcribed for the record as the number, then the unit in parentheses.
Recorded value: 2750 (rpm)
